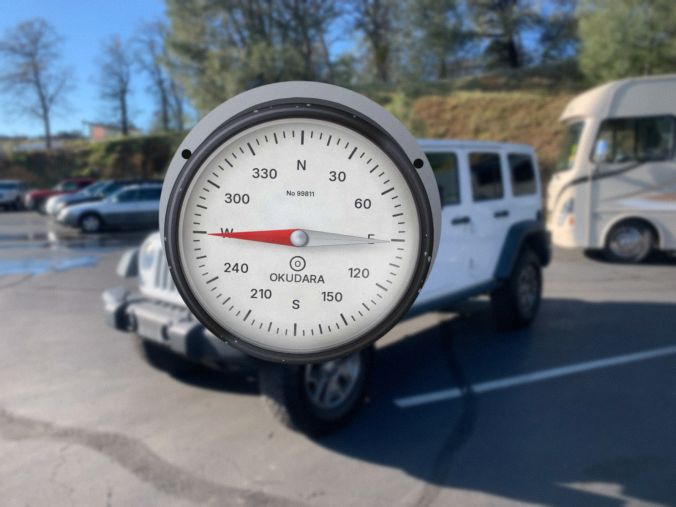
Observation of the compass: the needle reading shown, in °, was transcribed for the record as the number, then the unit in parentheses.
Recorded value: 270 (°)
